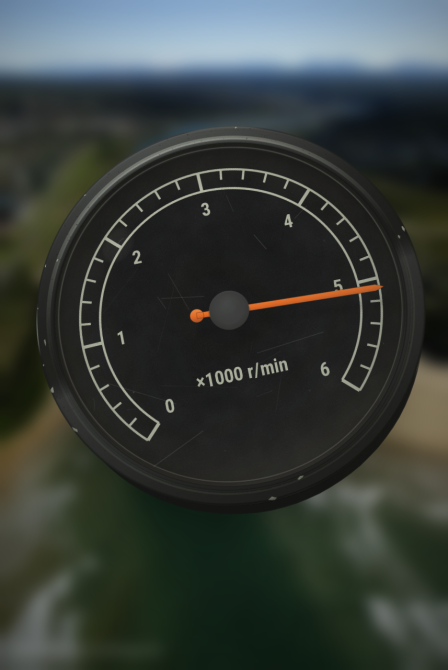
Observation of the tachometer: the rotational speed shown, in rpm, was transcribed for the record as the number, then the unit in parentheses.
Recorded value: 5100 (rpm)
